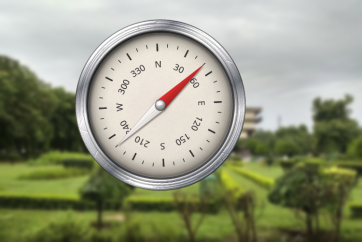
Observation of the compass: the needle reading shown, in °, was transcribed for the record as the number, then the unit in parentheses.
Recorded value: 50 (°)
